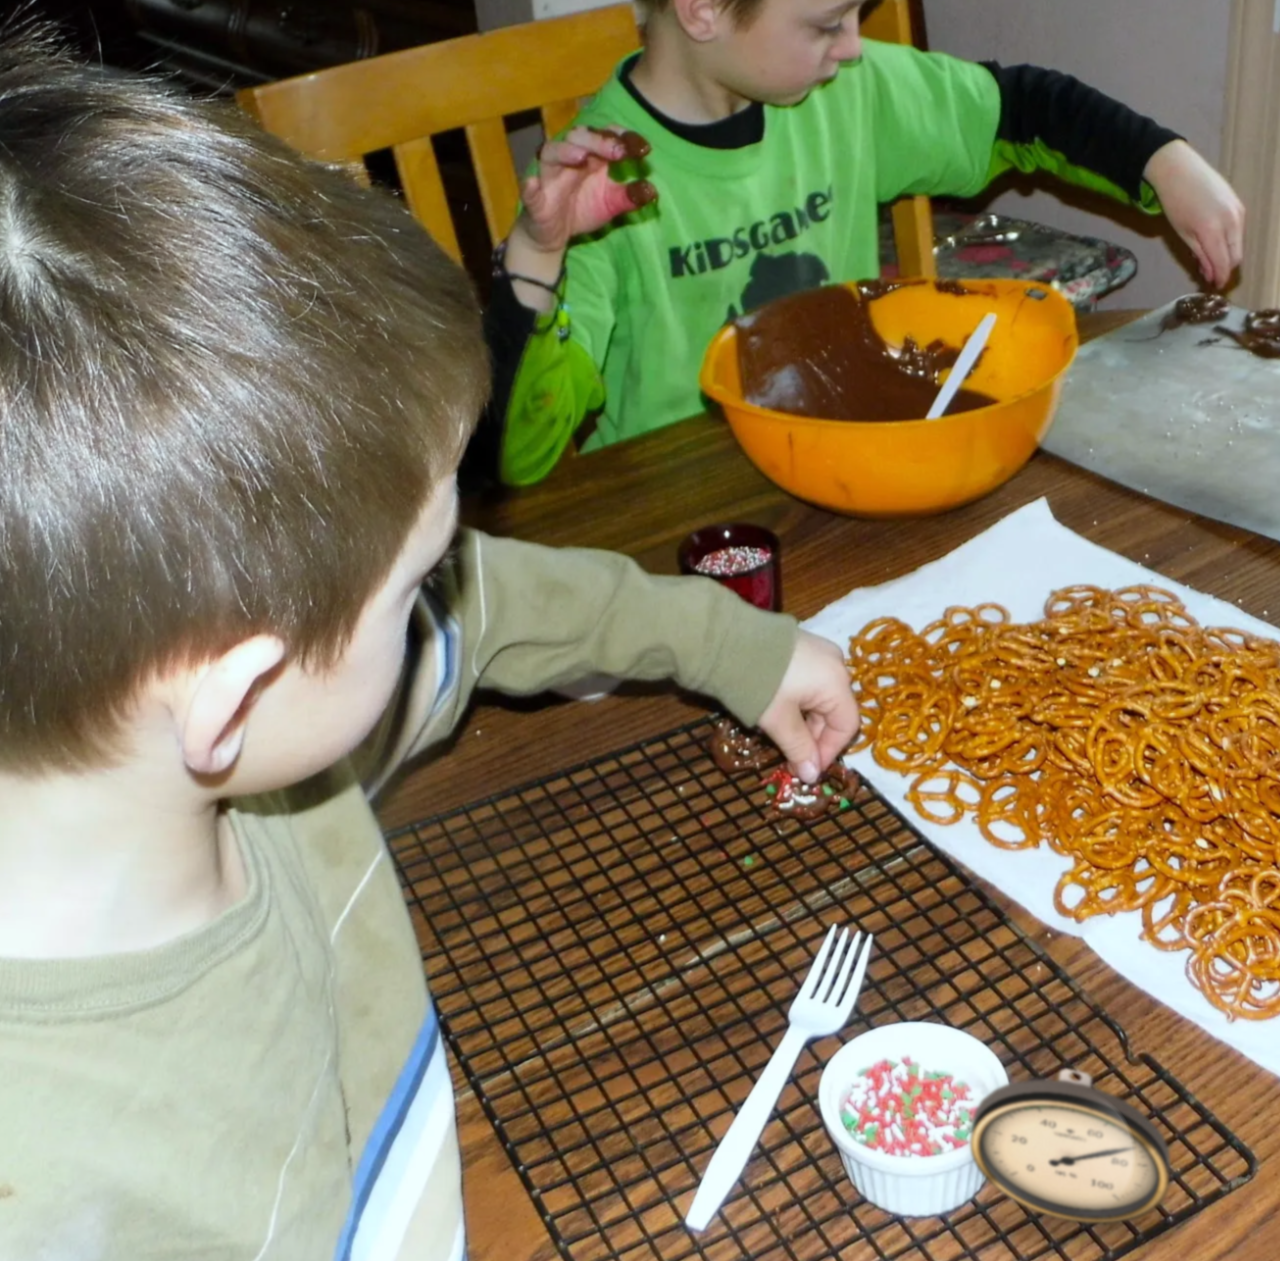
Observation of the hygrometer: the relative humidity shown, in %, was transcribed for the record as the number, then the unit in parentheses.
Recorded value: 70 (%)
